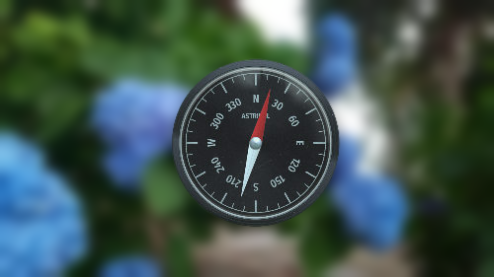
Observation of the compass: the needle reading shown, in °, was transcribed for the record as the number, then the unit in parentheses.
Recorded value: 15 (°)
